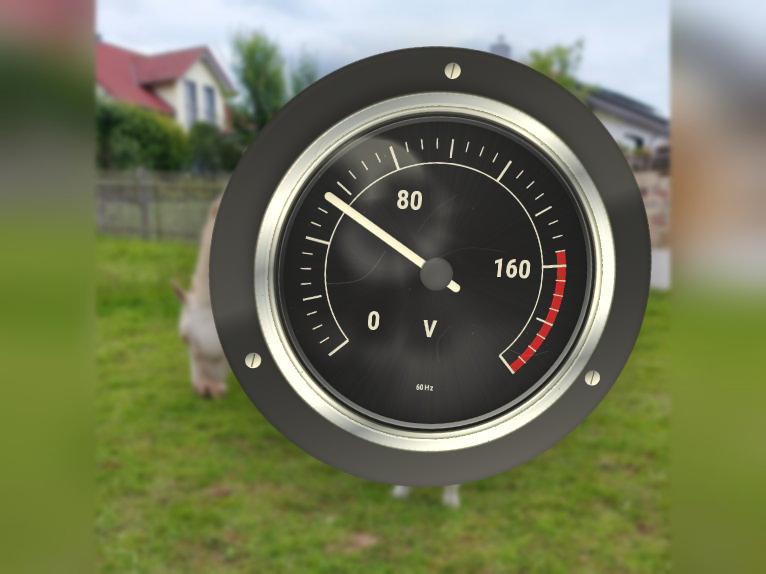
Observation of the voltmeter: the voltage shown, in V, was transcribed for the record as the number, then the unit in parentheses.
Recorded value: 55 (V)
